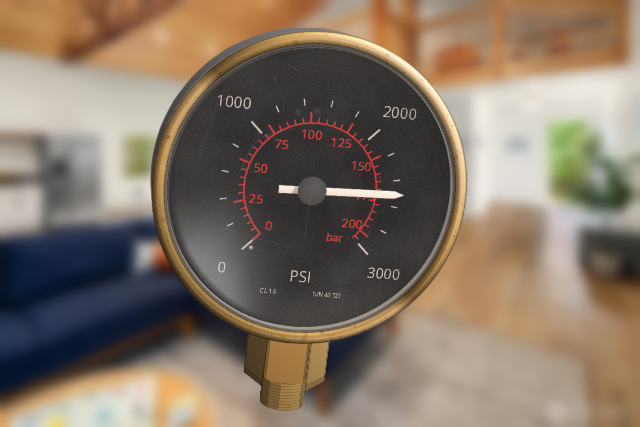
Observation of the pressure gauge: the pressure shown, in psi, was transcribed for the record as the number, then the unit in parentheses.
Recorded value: 2500 (psi)
